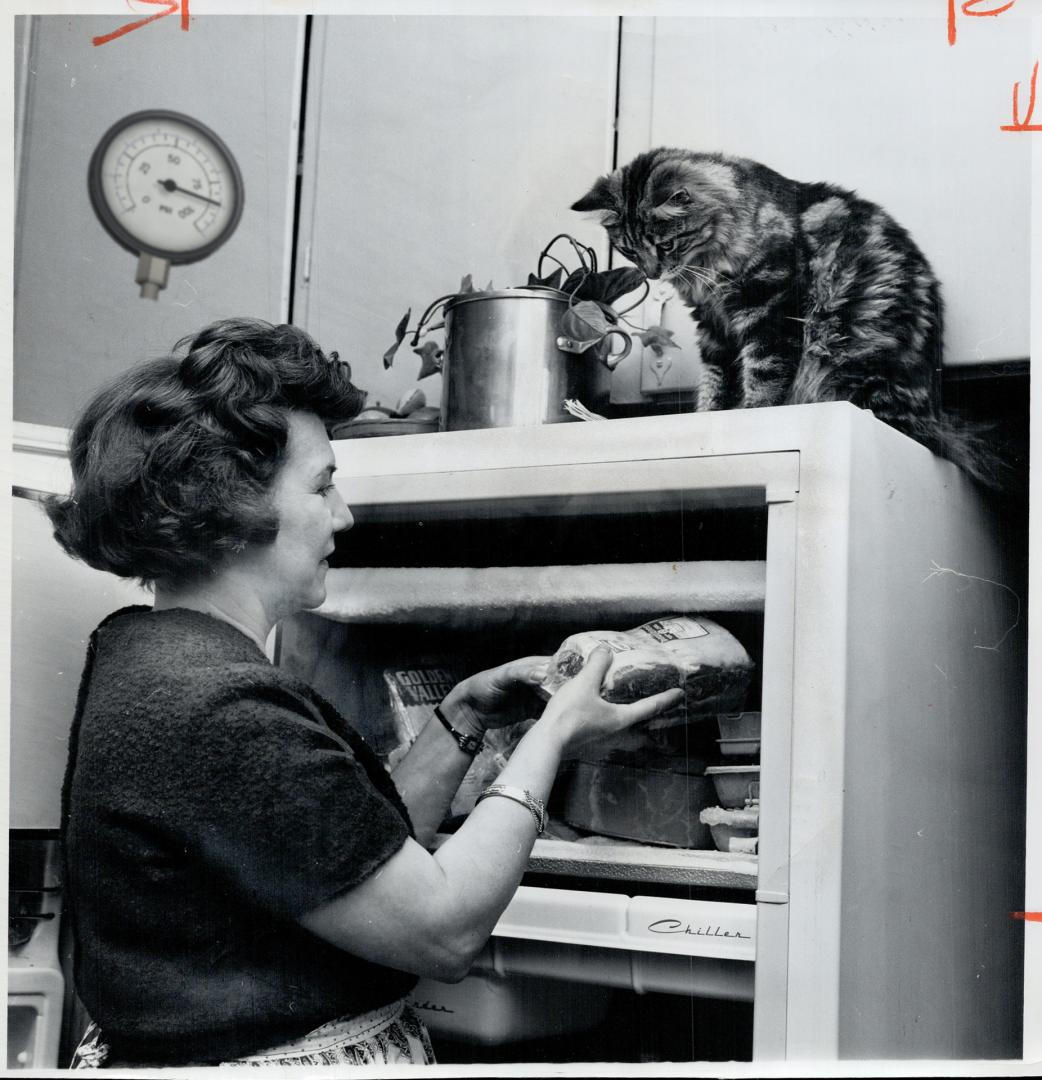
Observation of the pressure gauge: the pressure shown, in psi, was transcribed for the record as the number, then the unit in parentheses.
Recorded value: 85 (psi)
